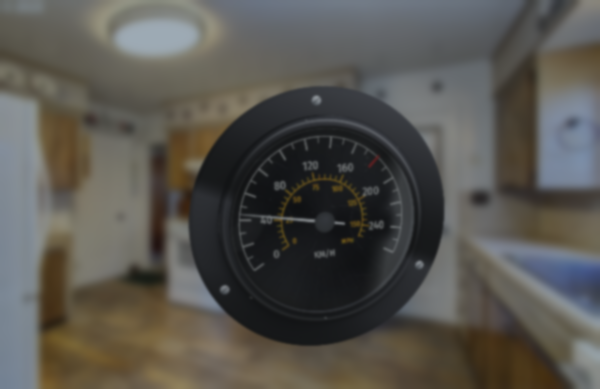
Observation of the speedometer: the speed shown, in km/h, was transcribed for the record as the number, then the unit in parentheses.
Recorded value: 45 (km/h)
